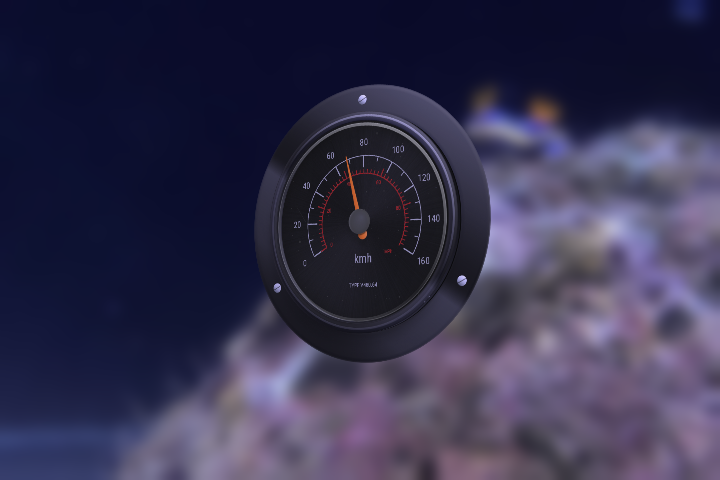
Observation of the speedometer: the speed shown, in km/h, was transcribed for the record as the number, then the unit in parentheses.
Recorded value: 70 (km/h)
